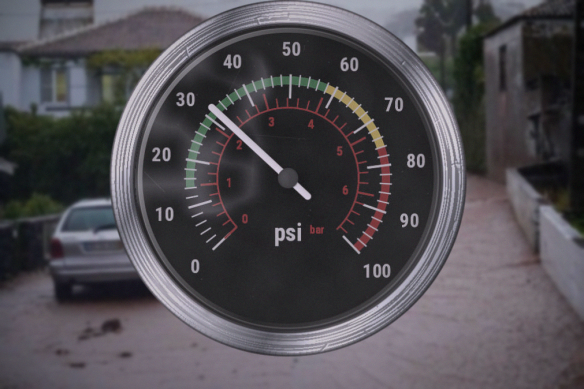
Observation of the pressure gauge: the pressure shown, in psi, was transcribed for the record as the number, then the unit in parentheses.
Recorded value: 32 (psi)
